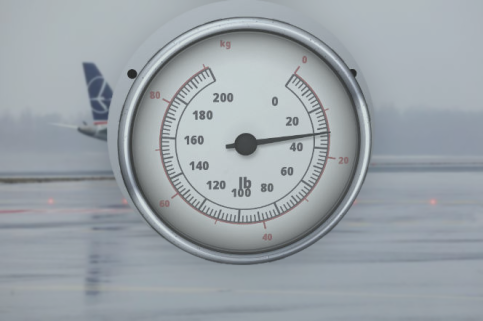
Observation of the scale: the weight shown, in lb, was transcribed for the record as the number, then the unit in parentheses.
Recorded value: 32 (lb)
